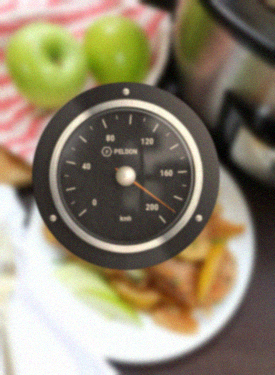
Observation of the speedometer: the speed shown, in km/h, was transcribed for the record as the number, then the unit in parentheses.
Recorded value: 190 (km/h)
